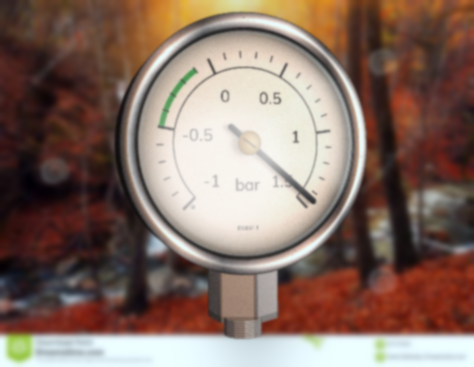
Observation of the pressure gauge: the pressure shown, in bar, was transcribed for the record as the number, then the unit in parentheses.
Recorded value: 1.45 (bar)
